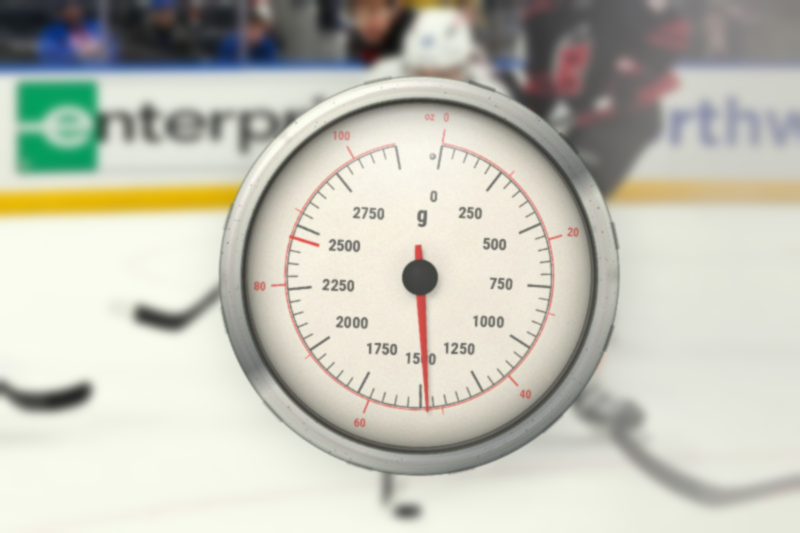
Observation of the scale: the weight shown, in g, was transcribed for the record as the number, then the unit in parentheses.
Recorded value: 1475 (g)
